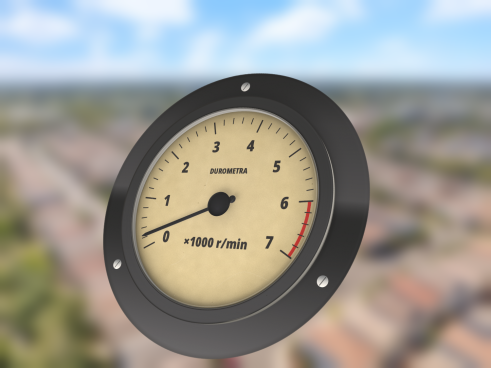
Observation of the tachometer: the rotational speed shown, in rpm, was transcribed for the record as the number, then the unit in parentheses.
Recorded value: 200 (rpm)
